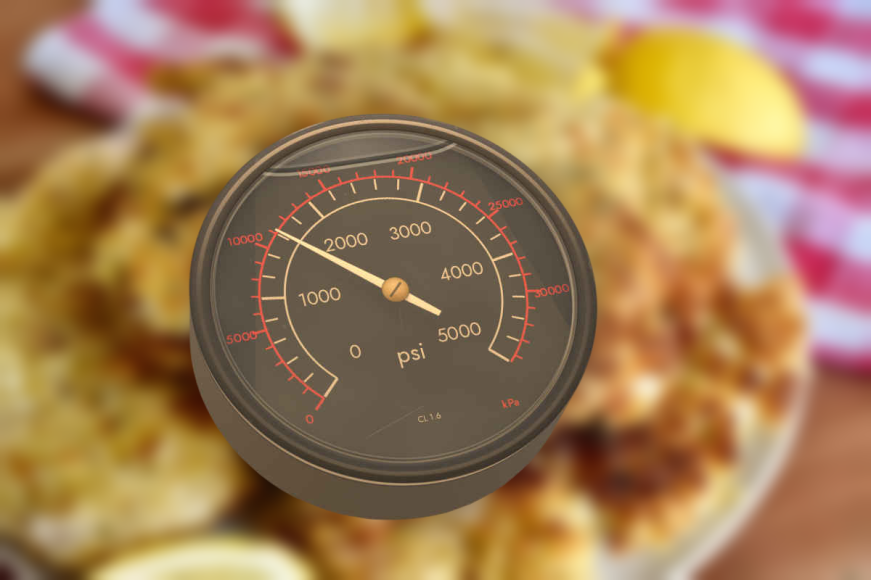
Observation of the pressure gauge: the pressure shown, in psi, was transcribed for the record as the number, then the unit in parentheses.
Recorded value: 1600 (psi)
